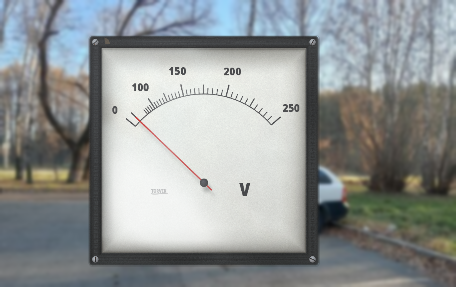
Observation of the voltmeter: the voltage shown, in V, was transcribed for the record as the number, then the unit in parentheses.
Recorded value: 50 (V)
